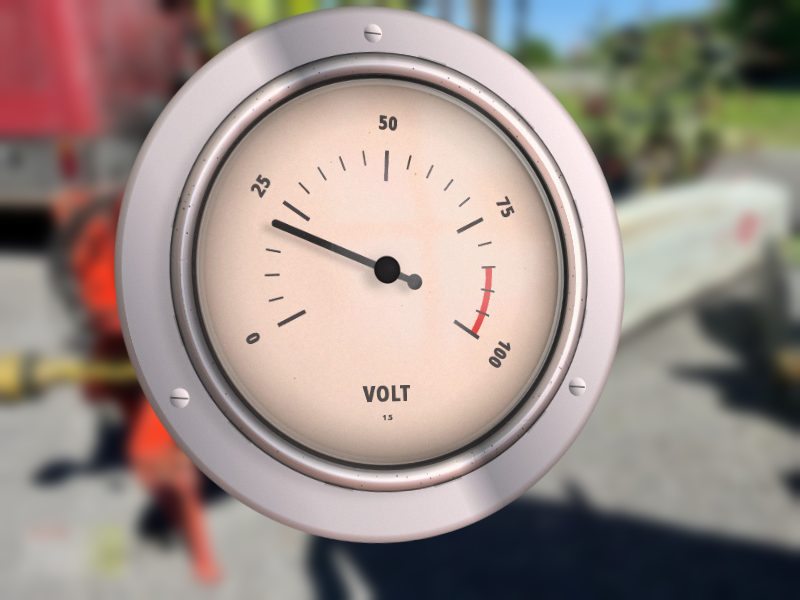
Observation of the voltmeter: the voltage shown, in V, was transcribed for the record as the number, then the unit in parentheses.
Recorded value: 20 (V)
